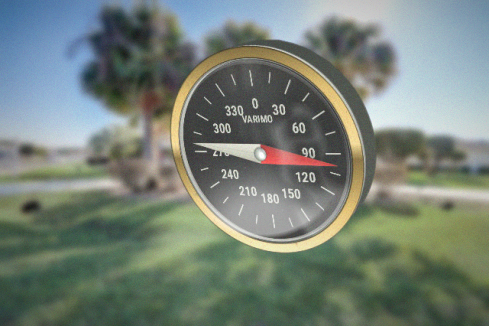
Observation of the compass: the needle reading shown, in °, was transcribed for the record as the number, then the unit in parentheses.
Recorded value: 97.5 (°)
